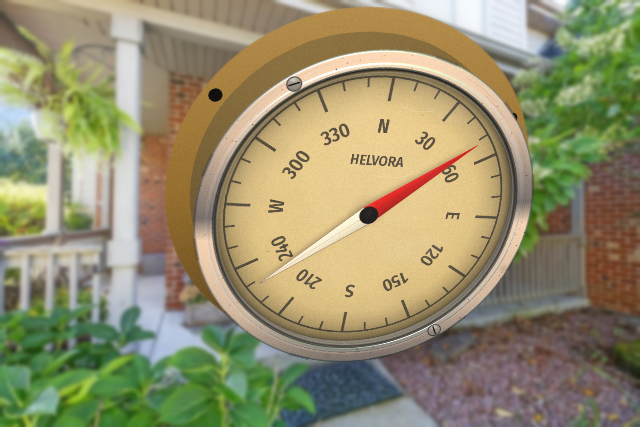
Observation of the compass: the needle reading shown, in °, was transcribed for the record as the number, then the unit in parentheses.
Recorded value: 50 (°)
